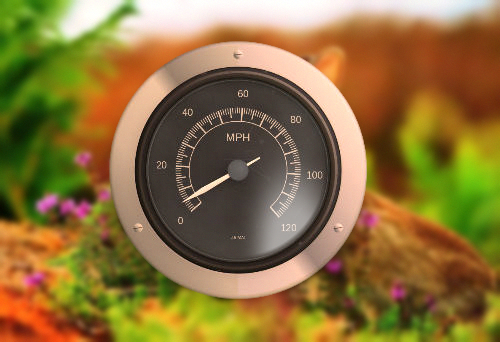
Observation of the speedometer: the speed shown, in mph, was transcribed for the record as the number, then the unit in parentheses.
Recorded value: 5 (mph)
